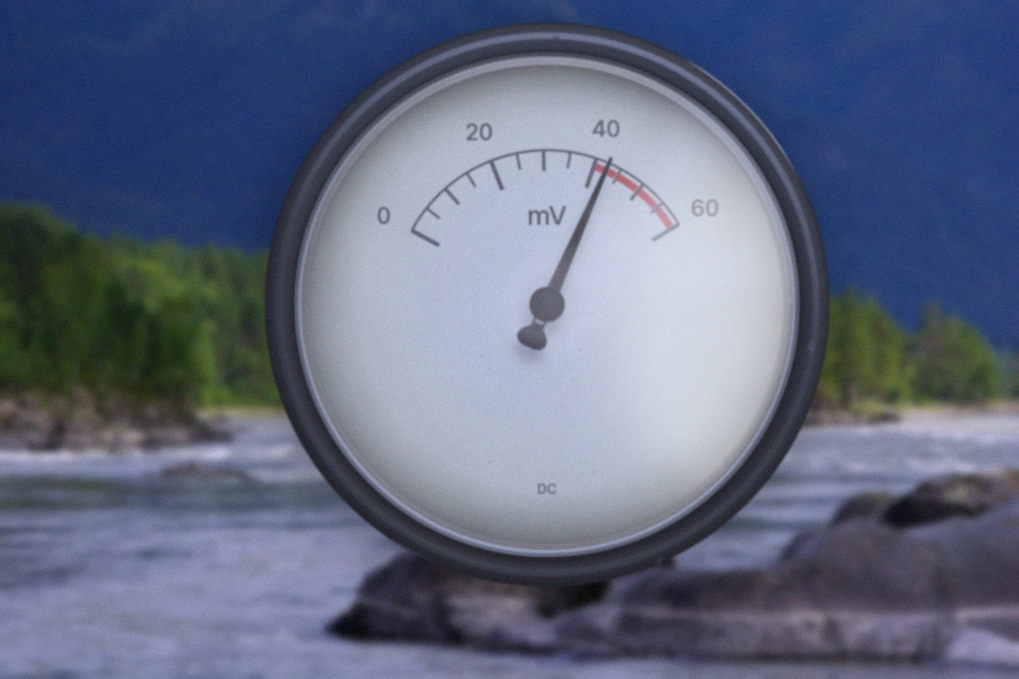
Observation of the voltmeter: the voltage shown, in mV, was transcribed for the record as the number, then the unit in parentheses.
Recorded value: 42.5 (mV)
